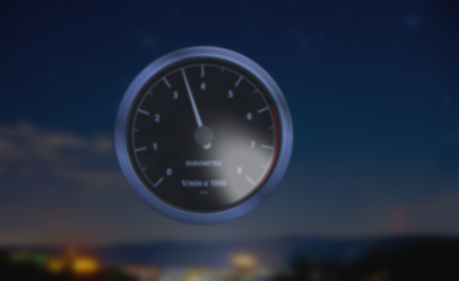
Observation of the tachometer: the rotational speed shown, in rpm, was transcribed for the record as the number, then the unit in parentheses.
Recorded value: 3500 (rpm)
